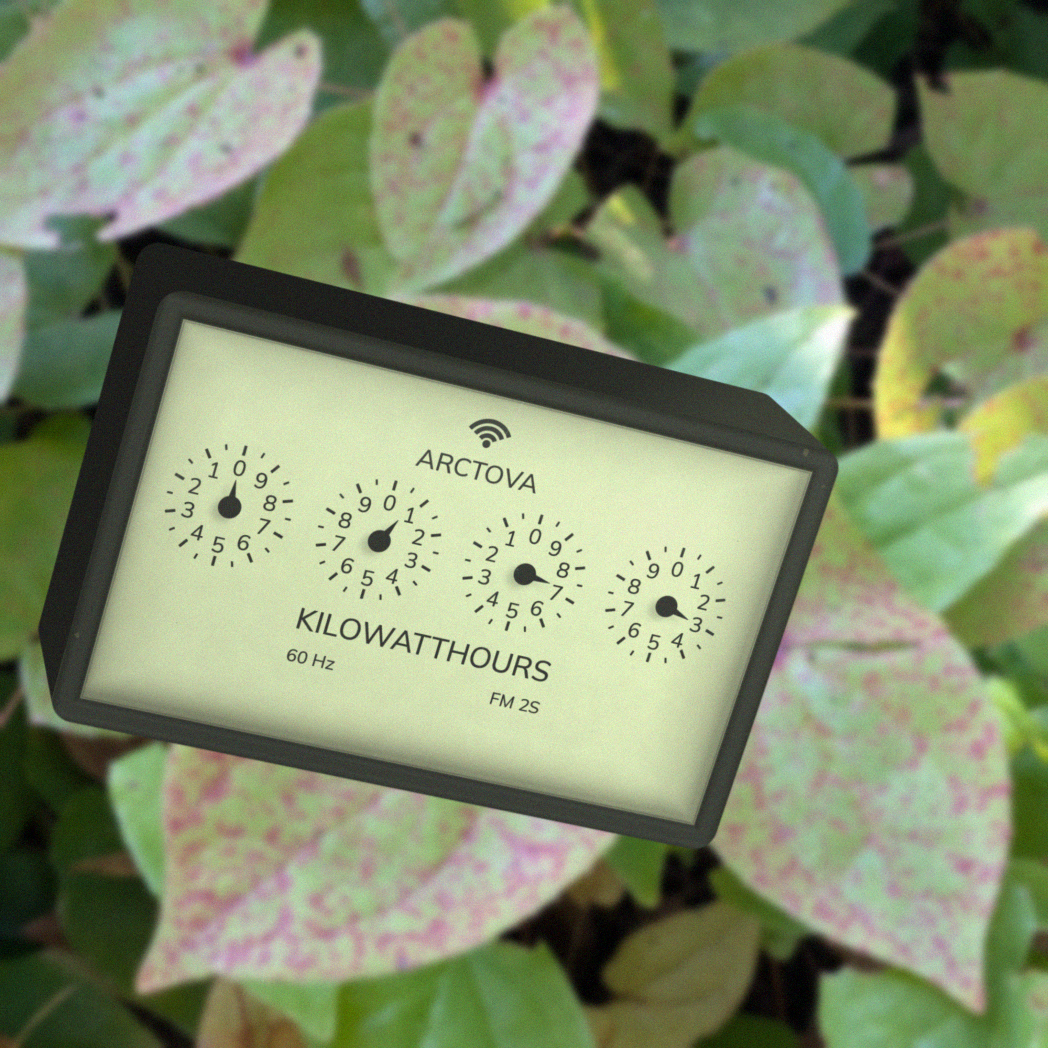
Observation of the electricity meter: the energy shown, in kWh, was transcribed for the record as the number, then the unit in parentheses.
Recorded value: 73 (kWh)
